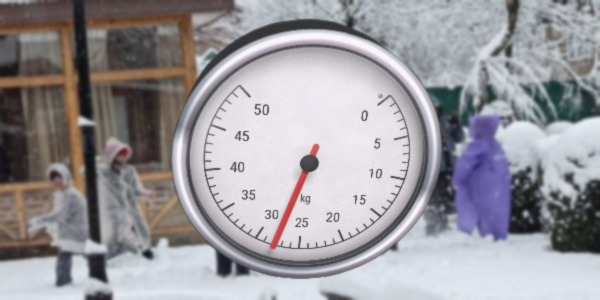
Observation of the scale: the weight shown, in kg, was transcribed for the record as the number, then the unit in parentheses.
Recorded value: 28 (kg)
